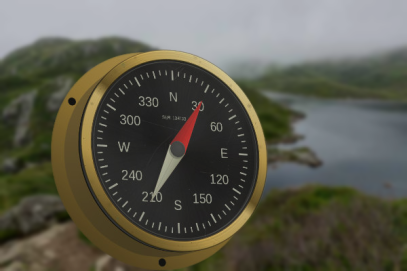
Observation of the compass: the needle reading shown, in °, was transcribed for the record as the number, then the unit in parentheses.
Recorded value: 30 (°)
